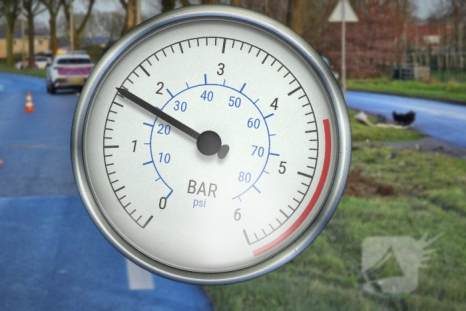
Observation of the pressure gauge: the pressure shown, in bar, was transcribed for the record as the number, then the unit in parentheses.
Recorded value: 1.65 (bar)
